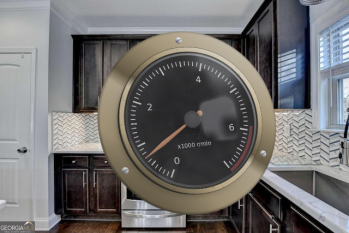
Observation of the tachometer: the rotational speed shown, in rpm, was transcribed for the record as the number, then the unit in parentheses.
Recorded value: 700 (rpm)
